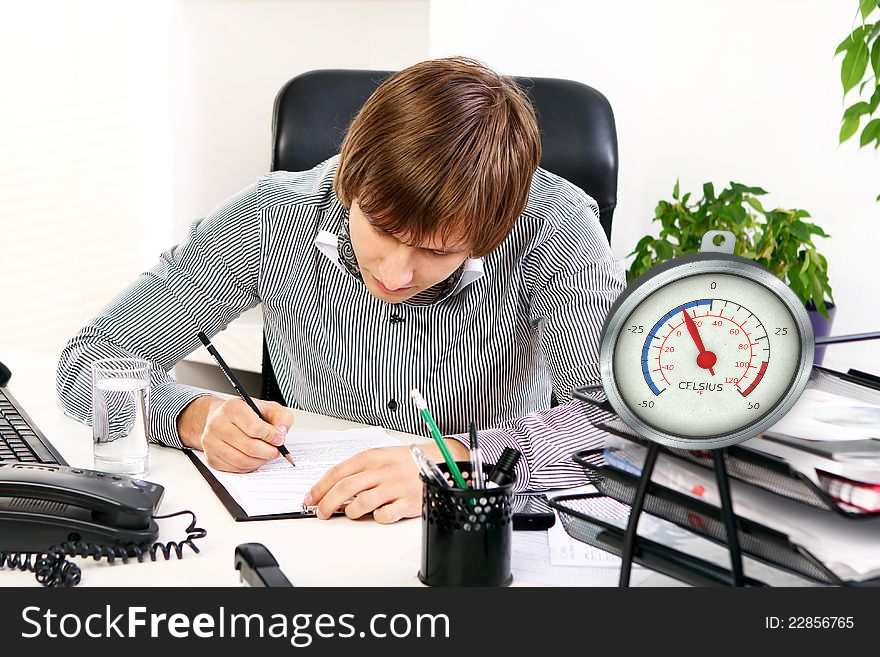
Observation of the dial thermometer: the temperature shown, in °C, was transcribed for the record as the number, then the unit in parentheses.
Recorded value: -10 (°C)
